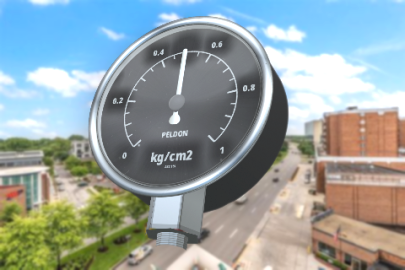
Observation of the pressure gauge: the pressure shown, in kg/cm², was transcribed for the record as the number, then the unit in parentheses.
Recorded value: 0.5 (kg/cm²)
